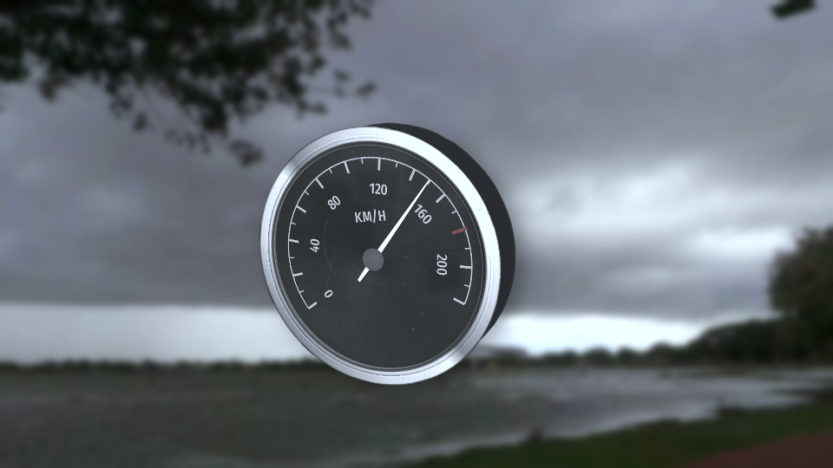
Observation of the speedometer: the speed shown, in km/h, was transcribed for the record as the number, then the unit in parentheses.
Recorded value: 150 (km/h)
